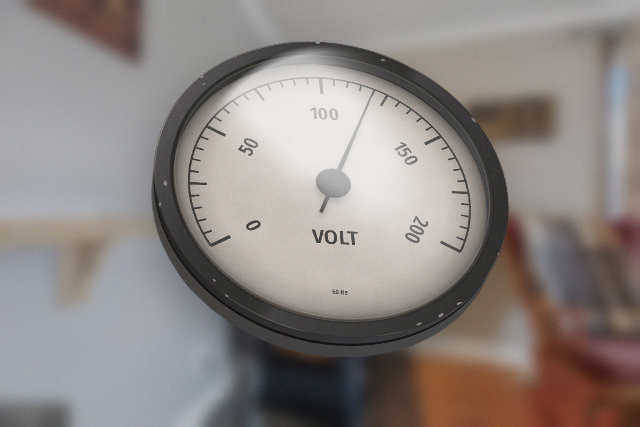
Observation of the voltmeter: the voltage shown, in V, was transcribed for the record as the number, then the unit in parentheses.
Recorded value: 120 (V)
